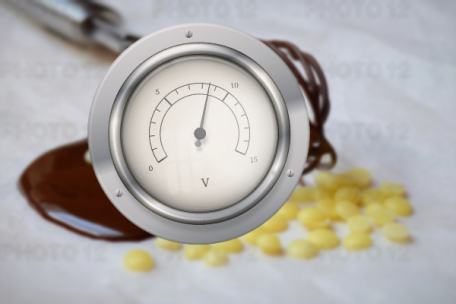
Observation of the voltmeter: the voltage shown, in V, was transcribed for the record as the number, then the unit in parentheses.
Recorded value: 8.5 (V)
